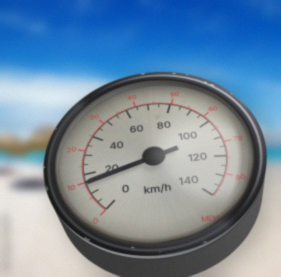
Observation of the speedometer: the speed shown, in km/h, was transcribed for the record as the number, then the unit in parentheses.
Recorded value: 15 (km/h)
